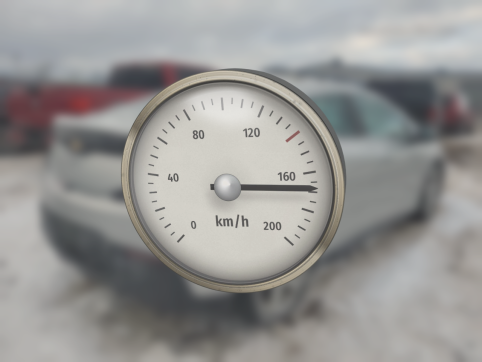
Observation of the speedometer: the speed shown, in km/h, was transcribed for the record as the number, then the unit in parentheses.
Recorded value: 167.5 (km/h)
